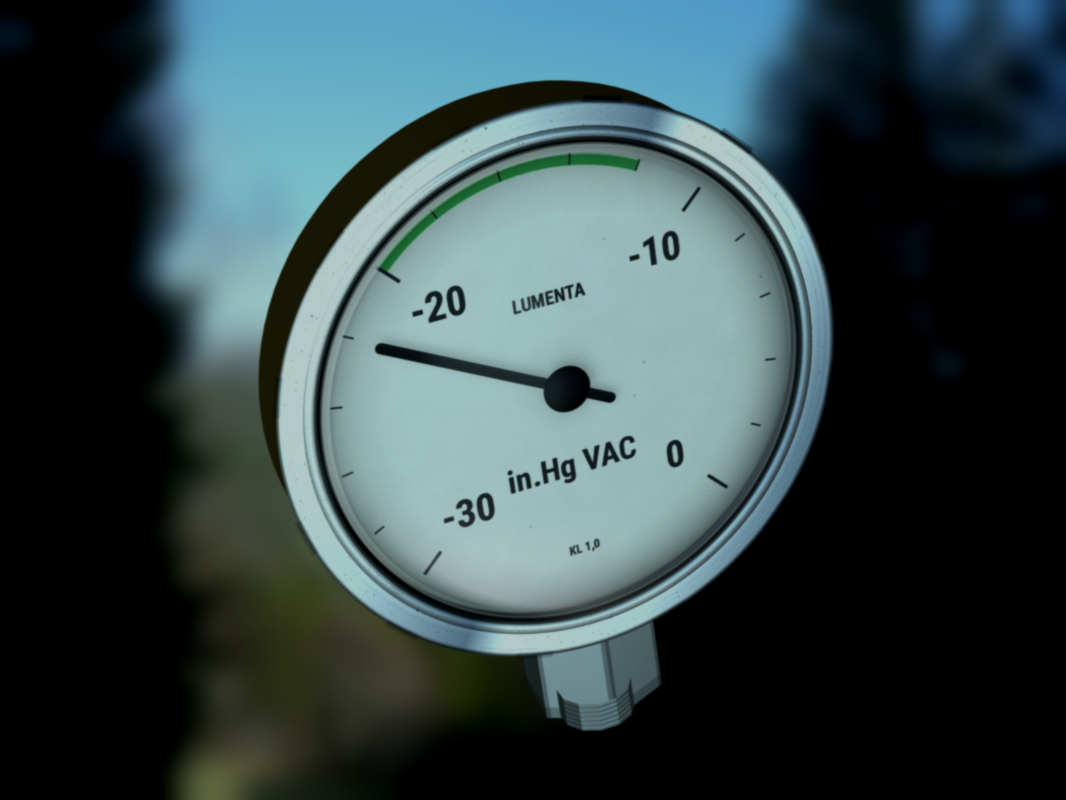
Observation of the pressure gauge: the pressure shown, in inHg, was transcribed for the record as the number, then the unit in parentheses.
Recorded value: -22 (inHg)
